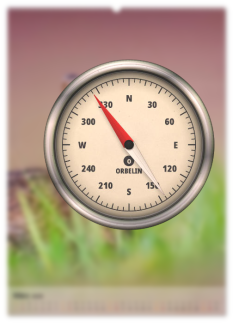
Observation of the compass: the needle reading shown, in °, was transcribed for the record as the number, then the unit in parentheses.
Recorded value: 325 (°)
